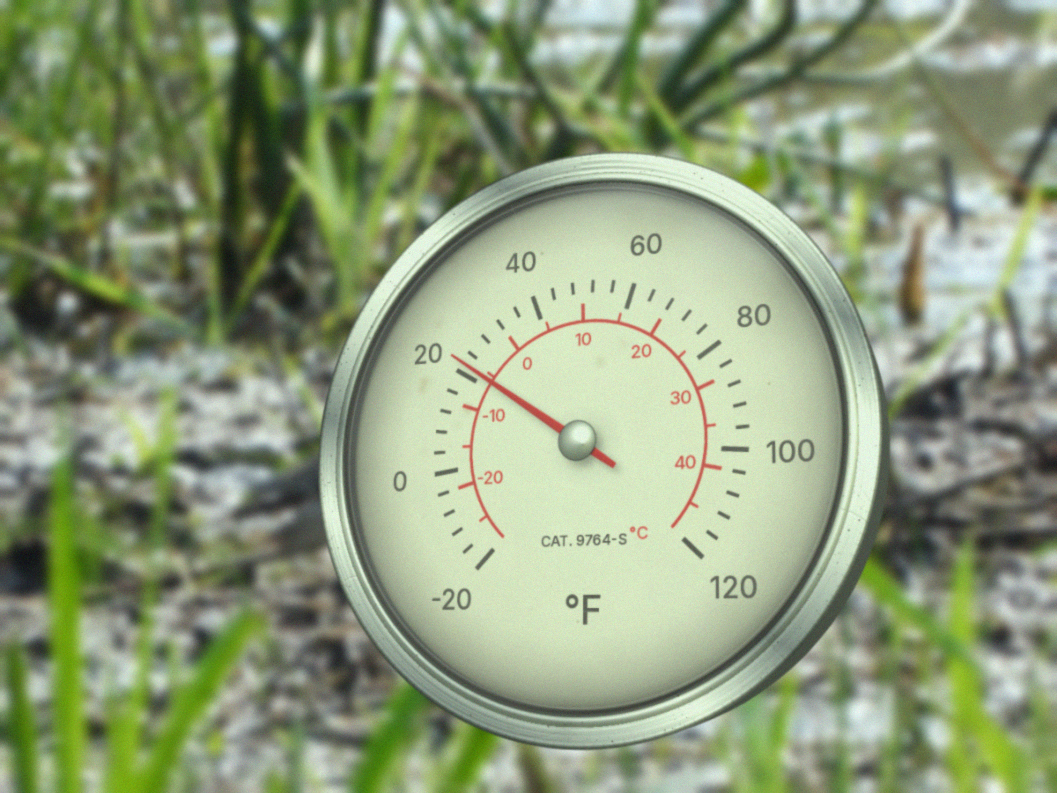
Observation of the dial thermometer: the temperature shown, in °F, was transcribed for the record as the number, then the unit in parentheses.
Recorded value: 22 (°F)
